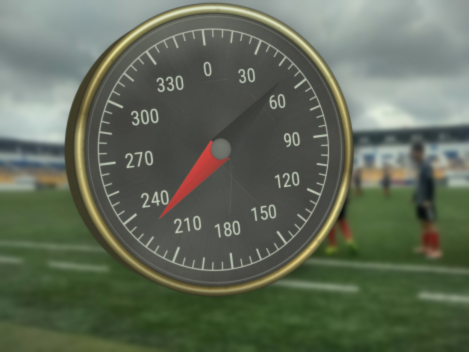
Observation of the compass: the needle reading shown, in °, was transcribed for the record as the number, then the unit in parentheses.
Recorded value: 230 (°)
